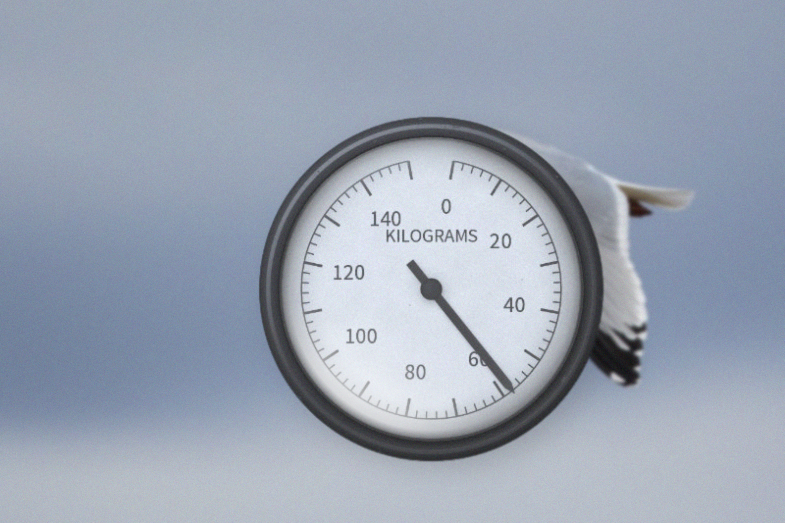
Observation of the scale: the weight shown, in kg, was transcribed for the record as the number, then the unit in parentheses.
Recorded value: 58 (kg)
